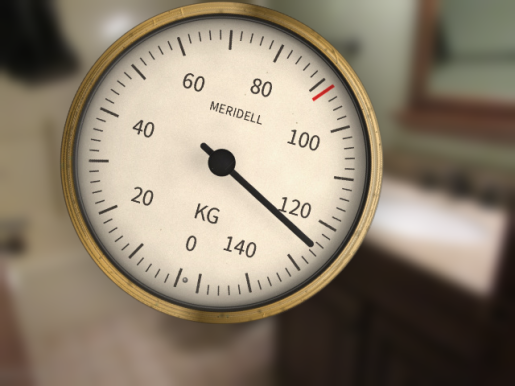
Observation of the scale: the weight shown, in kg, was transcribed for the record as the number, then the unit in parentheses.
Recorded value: 125 (kg)
